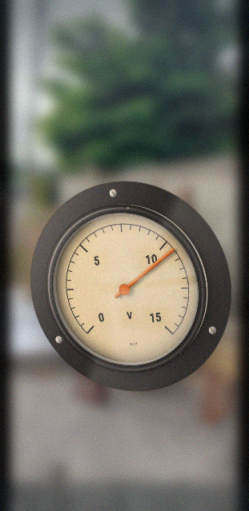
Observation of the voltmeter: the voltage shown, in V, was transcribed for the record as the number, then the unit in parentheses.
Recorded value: 10.5 (V)
